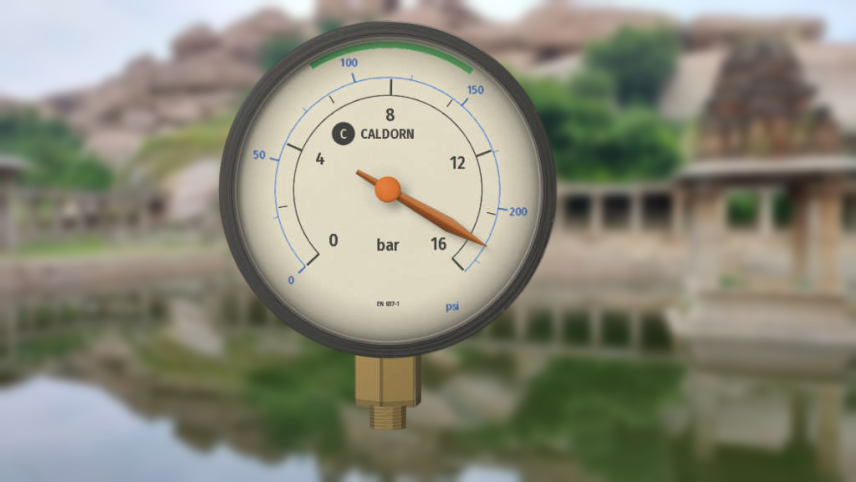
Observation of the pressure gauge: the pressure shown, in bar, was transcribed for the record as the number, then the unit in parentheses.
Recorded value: 15 (bar)
